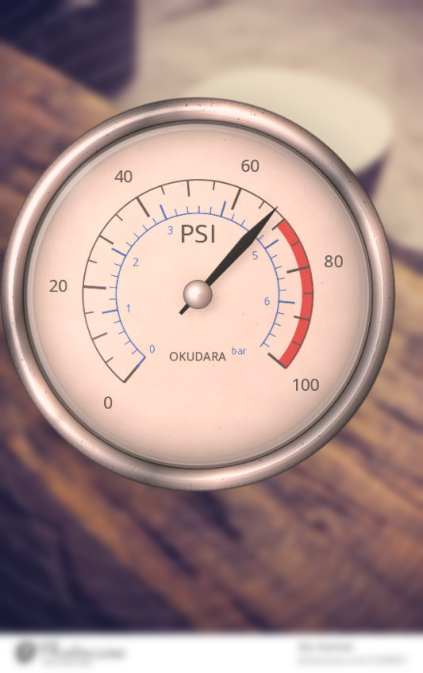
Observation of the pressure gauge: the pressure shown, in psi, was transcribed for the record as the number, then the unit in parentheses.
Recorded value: 67.5 (psi)
